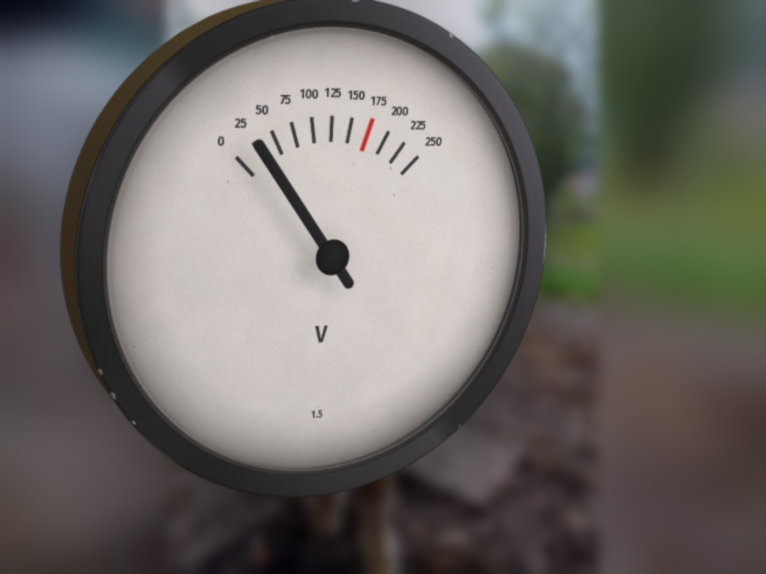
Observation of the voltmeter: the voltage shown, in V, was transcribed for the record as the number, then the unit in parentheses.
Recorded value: 25 (V)
